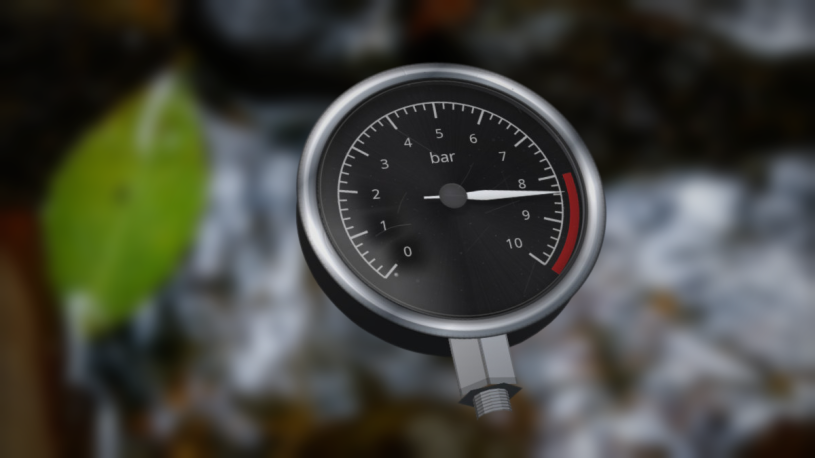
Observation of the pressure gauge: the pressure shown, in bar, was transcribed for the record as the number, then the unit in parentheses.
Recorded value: 8.4 (bar)
